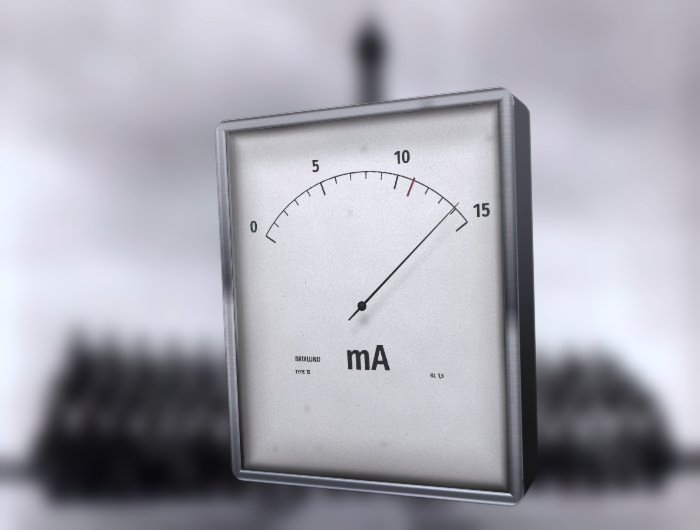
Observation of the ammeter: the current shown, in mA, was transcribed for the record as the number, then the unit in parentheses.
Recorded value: 14 (mA)
